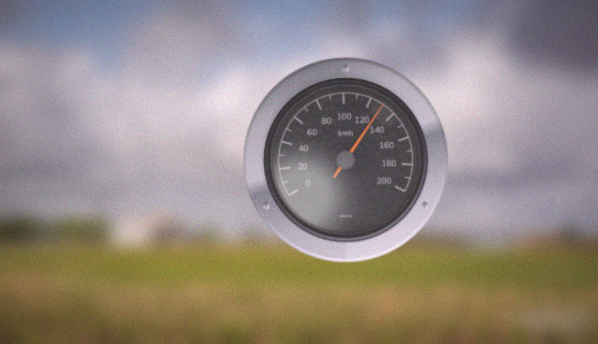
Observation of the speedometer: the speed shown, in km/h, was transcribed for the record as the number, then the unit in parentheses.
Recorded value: 130 (km/h)
